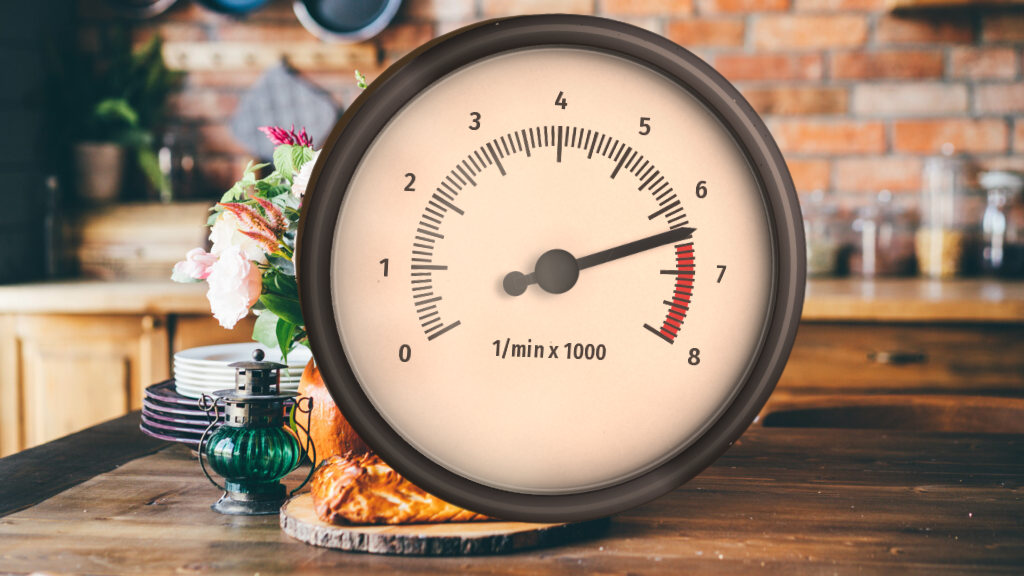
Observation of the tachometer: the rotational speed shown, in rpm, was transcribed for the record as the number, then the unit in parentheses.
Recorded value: 6400 (rpm)
